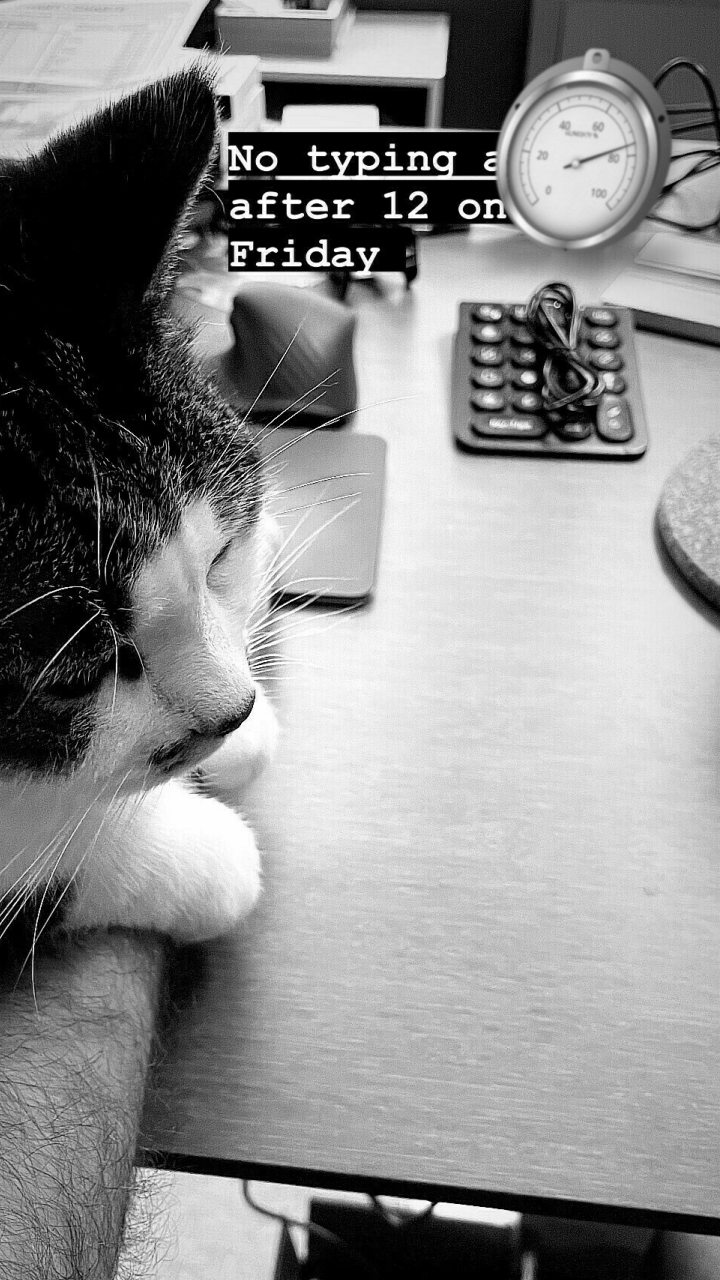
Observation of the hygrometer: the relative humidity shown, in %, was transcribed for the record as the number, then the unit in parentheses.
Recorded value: 76 (%)
